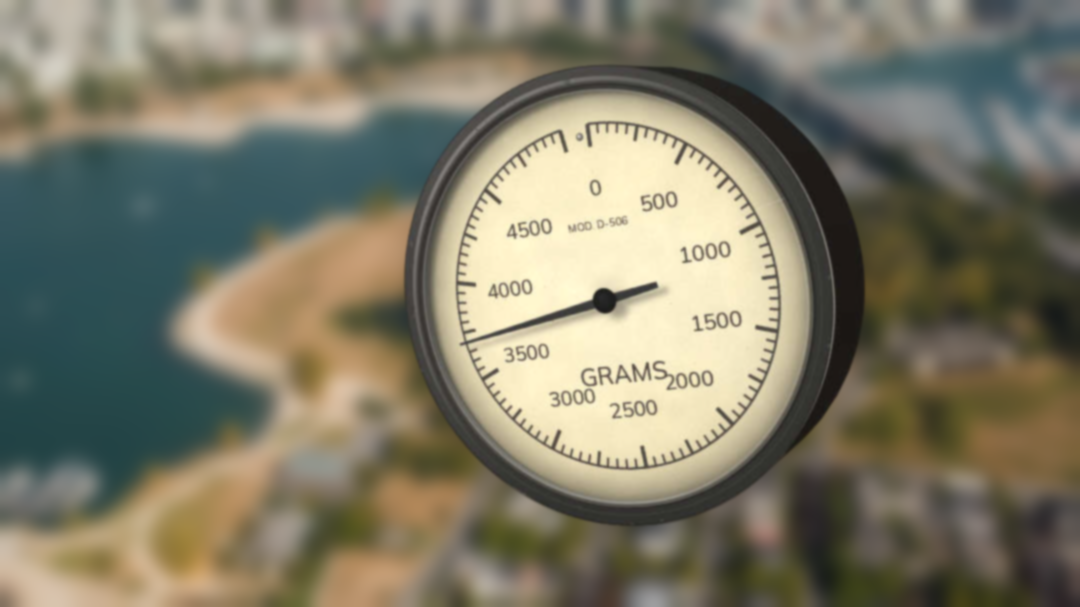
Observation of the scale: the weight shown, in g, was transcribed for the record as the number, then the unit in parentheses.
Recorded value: 3700 (g)
